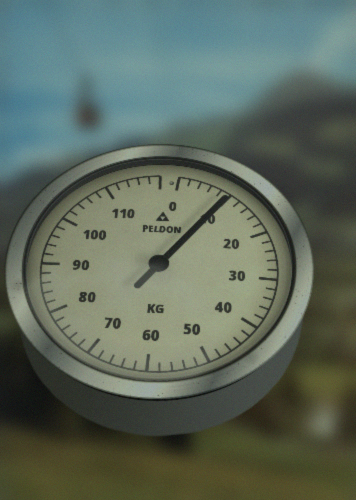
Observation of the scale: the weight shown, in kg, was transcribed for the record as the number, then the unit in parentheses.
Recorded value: 10 (kg)
